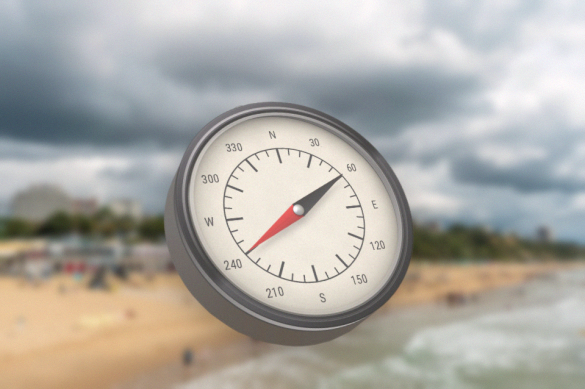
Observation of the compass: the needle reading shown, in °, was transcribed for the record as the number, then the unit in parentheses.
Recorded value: 240 (°)
